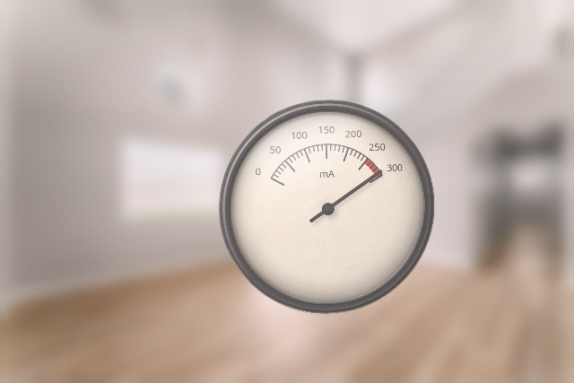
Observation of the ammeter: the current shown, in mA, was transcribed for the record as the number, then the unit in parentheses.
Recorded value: 290 (mA)
